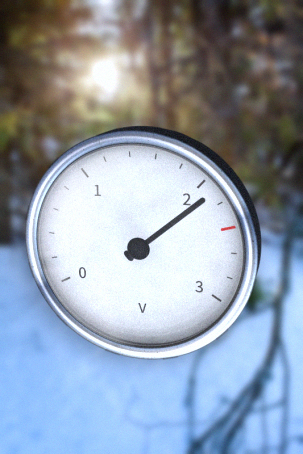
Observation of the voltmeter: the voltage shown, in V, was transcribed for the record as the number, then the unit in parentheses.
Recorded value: 2.1 (V)
